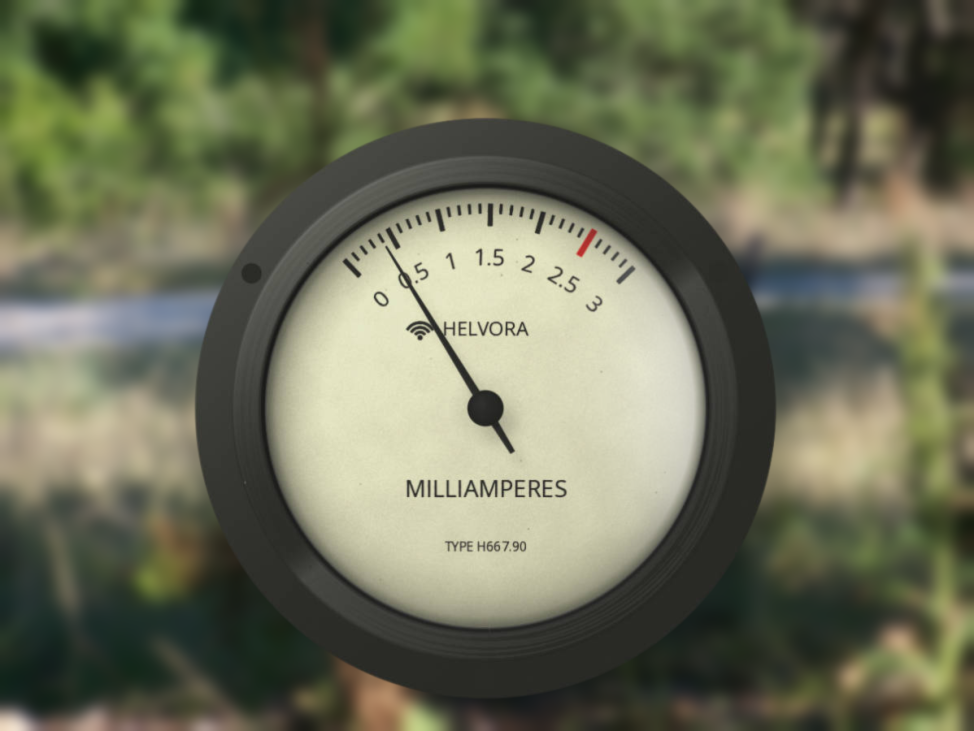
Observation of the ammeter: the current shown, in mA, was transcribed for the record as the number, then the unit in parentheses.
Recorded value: 0.4 (mA)
